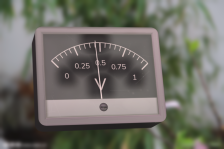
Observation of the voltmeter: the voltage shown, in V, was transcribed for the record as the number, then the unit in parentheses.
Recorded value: 0.45 (V)
